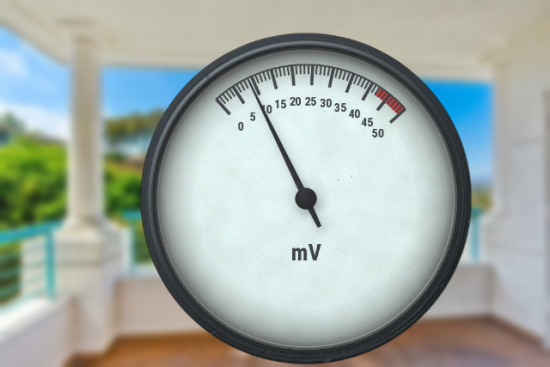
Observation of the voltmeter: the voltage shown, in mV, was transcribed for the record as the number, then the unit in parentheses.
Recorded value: 9 (mV)
